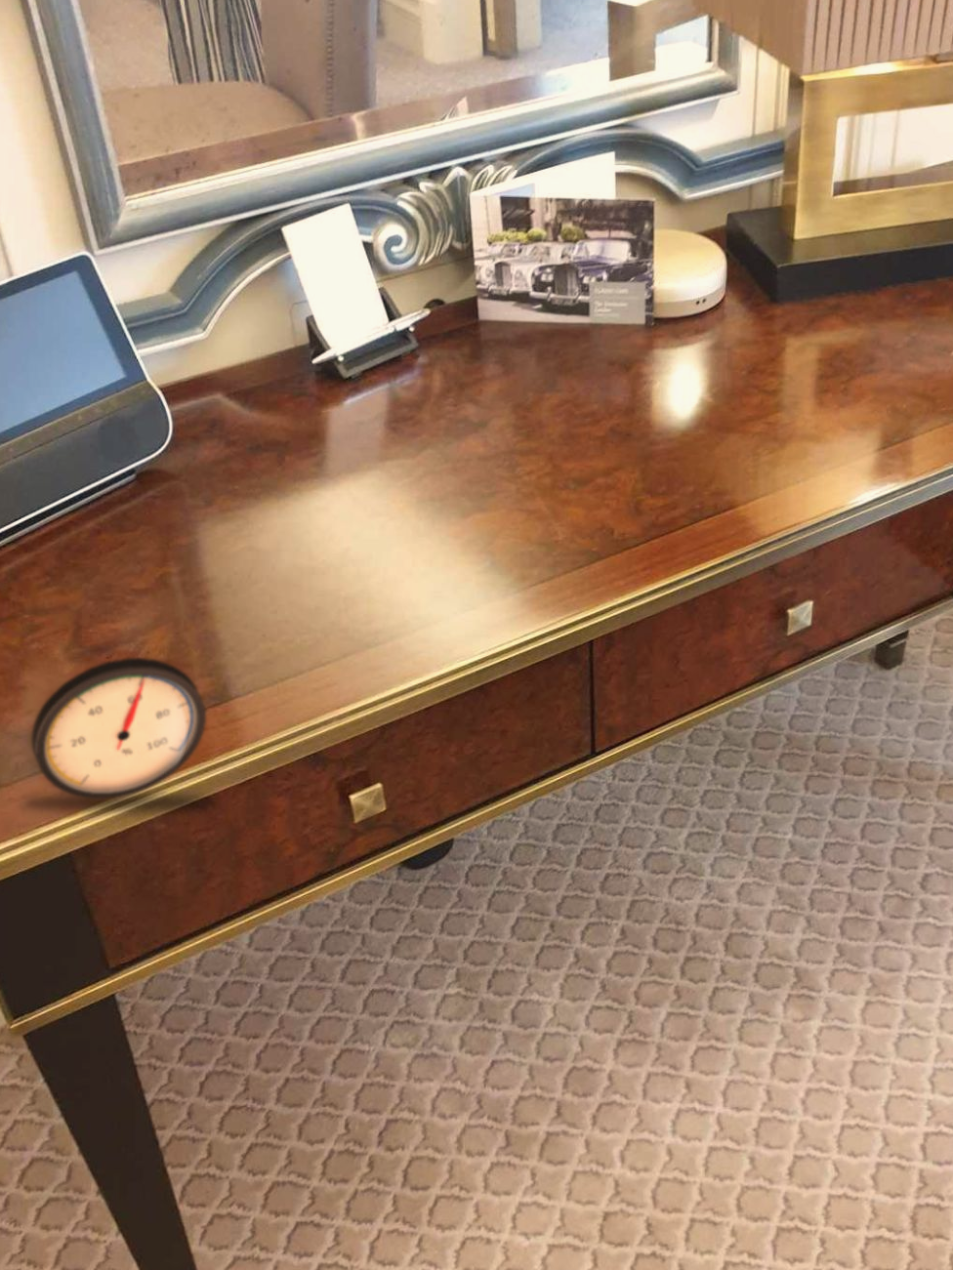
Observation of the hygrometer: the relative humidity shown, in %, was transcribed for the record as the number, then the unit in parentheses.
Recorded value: 60 (%)
